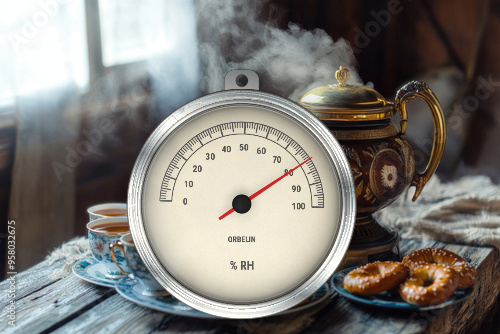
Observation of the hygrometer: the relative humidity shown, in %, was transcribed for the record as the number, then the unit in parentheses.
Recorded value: 80 (%)
